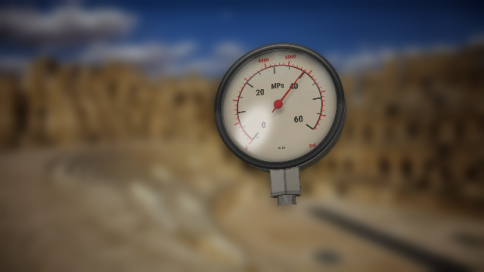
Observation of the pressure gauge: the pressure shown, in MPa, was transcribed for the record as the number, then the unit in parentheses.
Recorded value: 40 (MPa)
